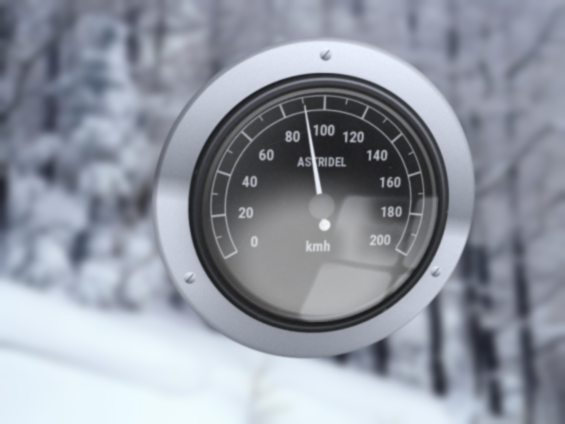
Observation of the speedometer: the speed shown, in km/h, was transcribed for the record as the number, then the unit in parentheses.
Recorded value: 90 (km/h)
